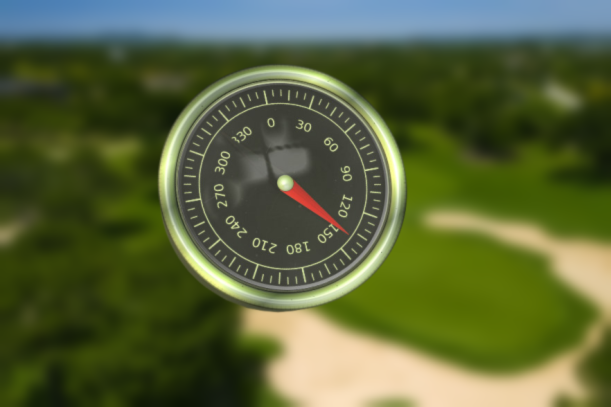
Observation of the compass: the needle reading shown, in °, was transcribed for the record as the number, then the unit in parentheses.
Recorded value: 140 (°)
